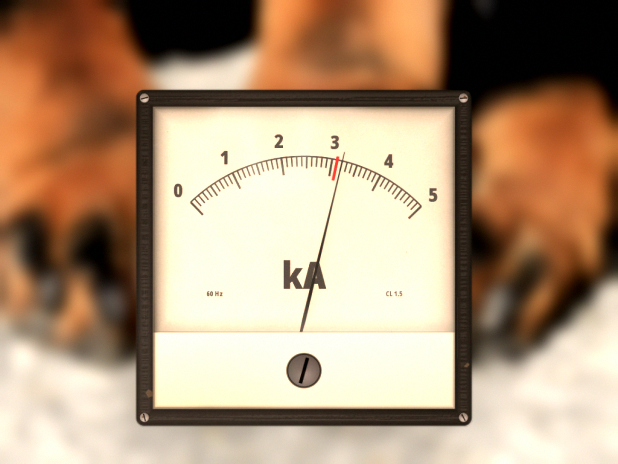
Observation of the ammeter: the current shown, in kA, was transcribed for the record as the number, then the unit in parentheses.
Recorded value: 3.2 (kA)
